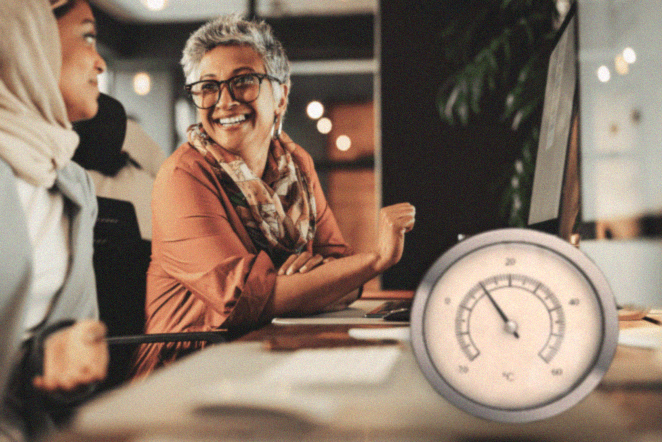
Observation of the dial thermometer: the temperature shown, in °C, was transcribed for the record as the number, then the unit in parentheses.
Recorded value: 10 (°C)
